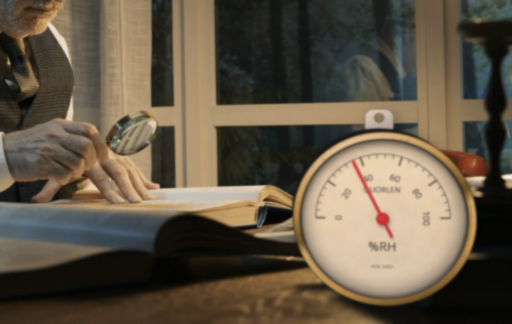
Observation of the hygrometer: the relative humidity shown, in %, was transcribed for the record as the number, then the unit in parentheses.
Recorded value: 36 (%)
